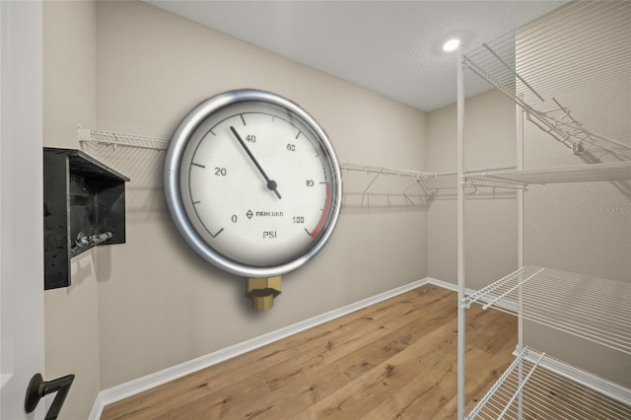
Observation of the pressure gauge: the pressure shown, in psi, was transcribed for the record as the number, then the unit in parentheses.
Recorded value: 35 (psi)
